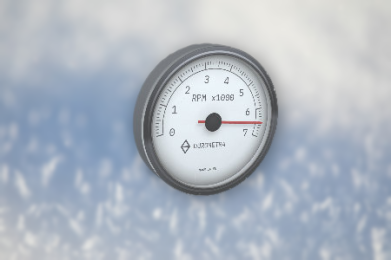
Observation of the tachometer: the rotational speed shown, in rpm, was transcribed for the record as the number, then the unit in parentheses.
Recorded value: 6500 (rpm)
